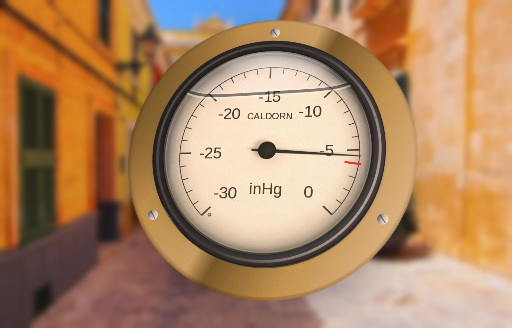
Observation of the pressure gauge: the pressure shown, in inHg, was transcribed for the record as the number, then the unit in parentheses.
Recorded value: -4.5 (inHg)
